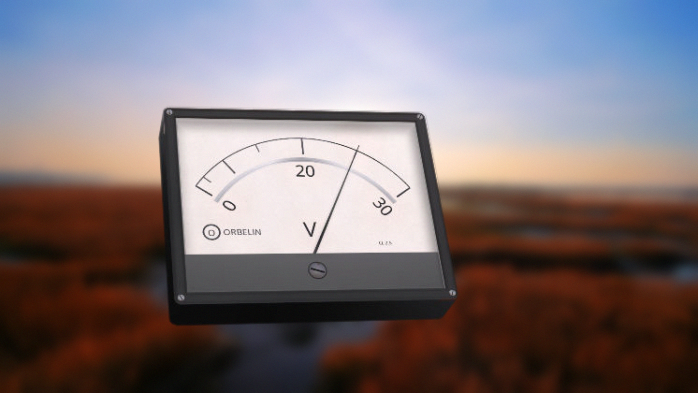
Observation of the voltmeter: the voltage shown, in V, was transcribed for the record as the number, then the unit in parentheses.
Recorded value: 25 (V)
